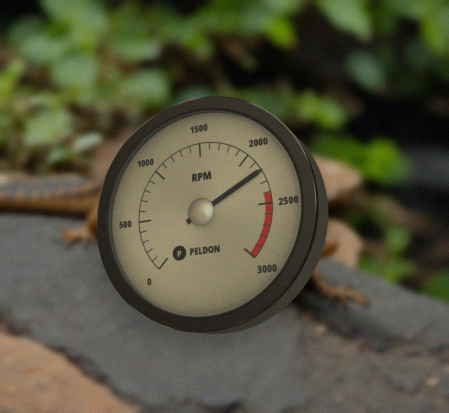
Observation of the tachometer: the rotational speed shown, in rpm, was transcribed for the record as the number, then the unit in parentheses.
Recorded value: 2200 (rpm)
